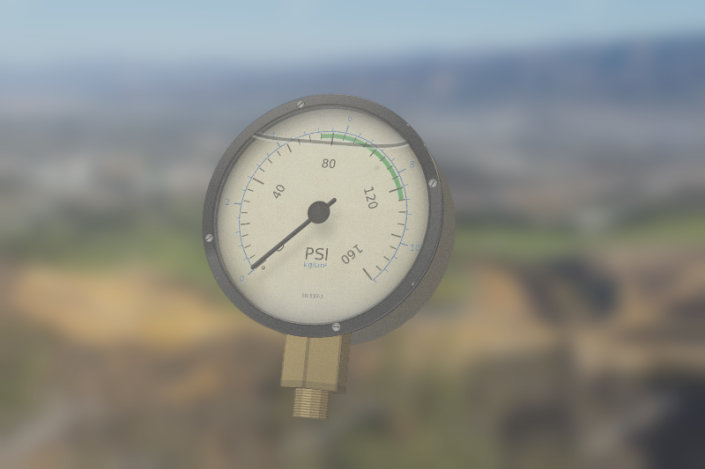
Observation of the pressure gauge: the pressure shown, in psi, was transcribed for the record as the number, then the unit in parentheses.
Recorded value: 0 (psi)
